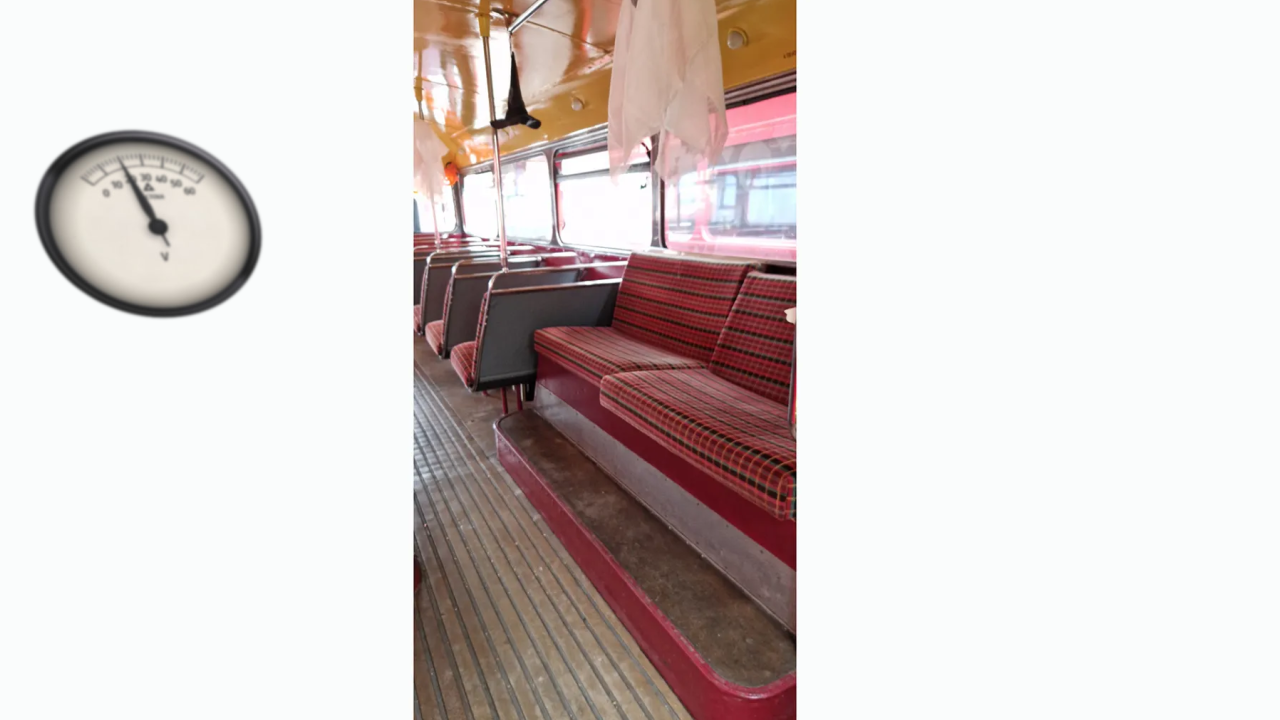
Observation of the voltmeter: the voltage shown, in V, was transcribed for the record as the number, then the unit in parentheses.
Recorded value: 20 (V)
